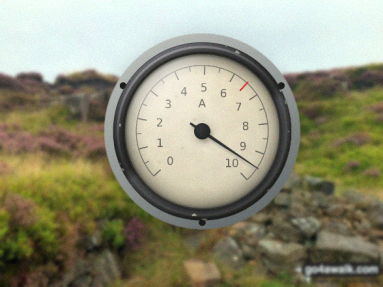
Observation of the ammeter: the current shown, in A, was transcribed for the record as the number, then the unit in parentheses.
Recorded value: 9.5 (A)
